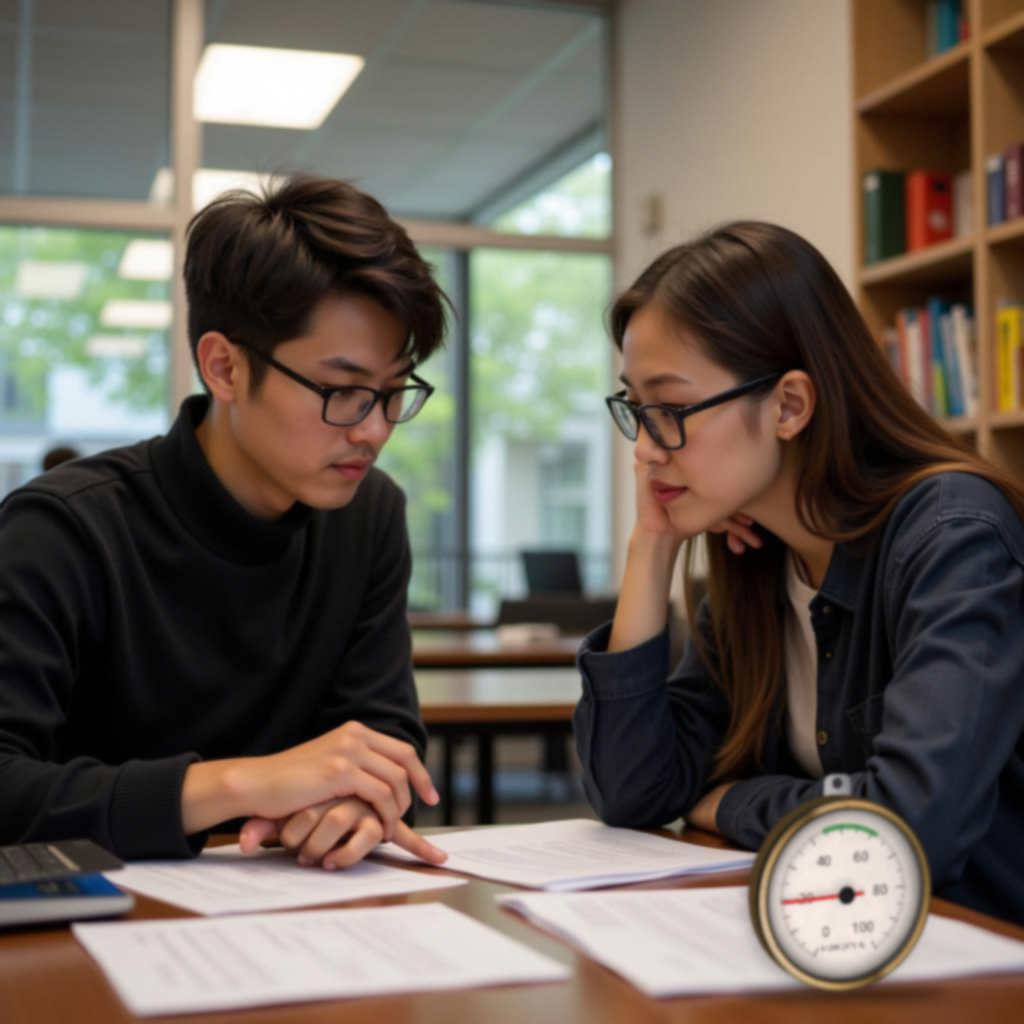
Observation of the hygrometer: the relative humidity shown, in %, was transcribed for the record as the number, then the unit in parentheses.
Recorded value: 20 (%)
